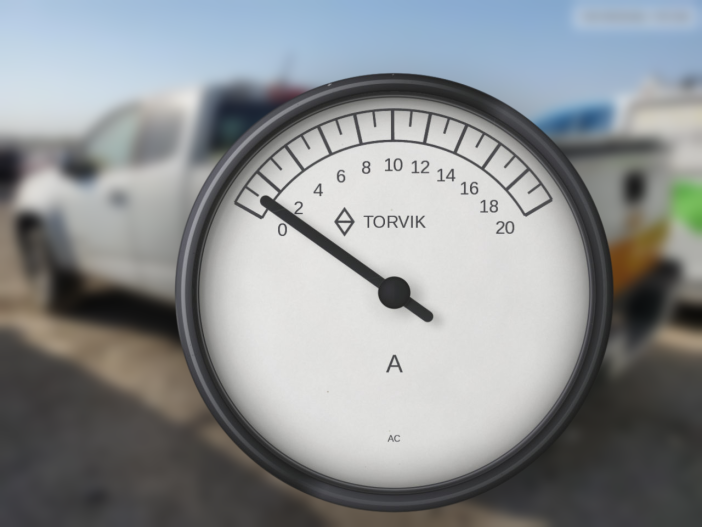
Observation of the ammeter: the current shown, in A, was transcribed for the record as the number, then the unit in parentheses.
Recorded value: 1 (A)
